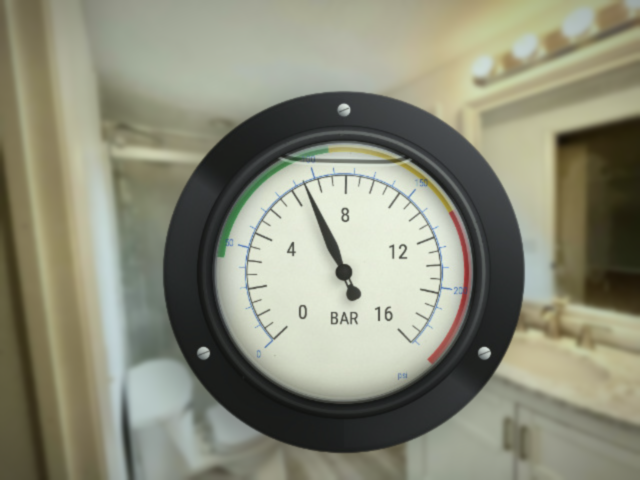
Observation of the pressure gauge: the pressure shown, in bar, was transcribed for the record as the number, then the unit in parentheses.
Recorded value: 6.5 (bar)
